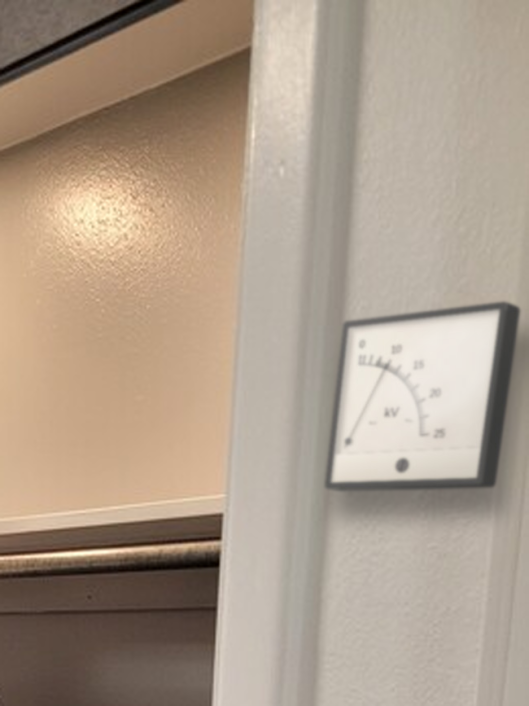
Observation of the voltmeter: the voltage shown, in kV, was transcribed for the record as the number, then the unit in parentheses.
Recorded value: 10 (kV)
